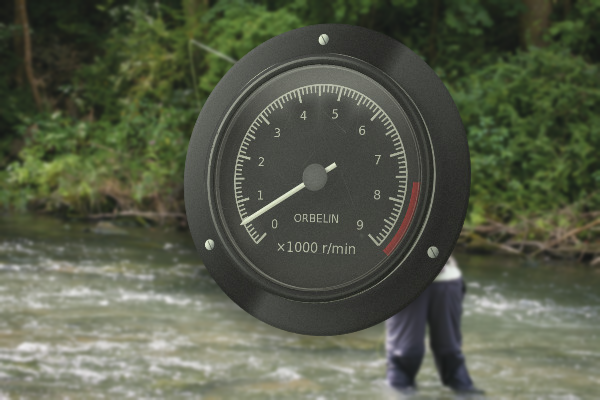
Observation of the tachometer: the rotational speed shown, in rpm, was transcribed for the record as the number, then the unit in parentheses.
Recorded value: 500 (rpm)
